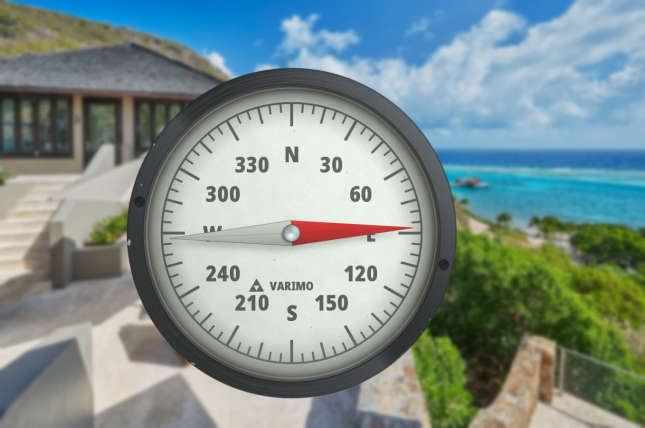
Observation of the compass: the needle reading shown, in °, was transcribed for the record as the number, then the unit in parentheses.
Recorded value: 87.5 (°)
